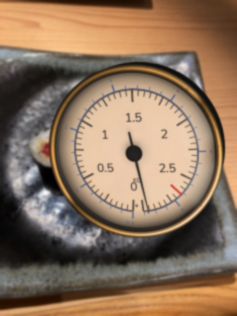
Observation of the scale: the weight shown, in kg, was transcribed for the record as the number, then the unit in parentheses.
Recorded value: 2.95 (kg)
